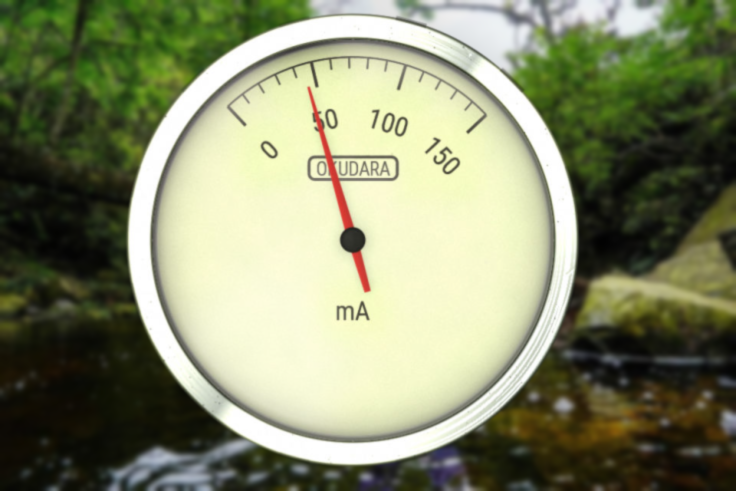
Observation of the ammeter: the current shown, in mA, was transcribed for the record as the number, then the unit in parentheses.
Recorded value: 45 (mA)
